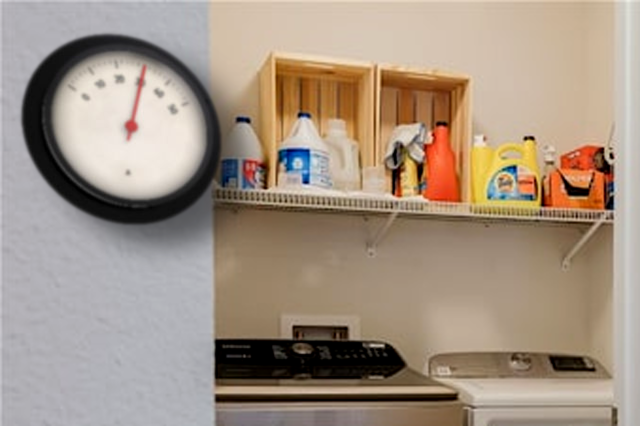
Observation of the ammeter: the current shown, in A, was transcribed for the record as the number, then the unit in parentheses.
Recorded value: 30 (A)
